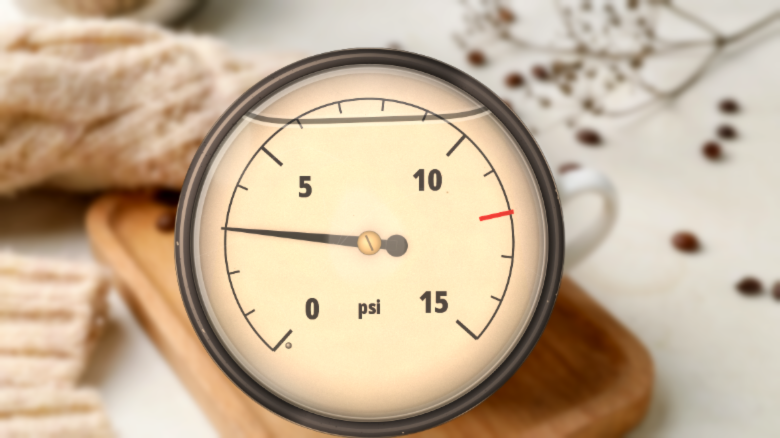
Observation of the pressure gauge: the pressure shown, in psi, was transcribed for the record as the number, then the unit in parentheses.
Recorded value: 3 (psi)
